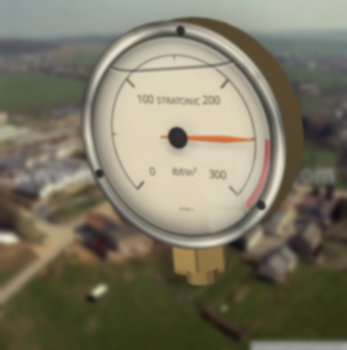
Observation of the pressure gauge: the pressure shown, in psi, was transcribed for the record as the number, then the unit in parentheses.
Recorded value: 250 (psi)
